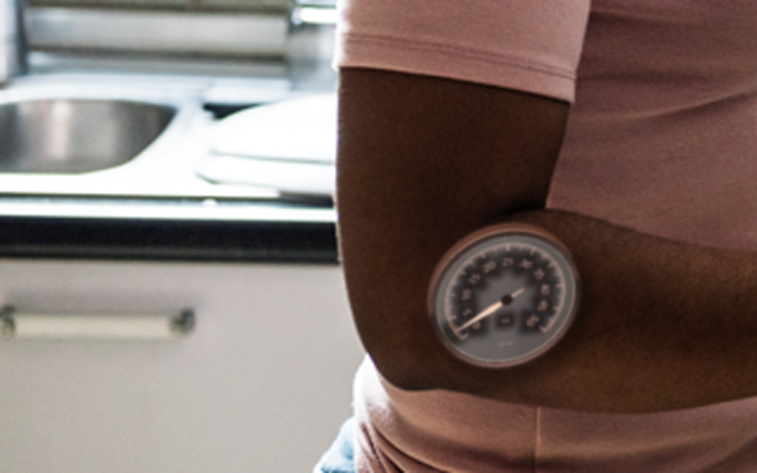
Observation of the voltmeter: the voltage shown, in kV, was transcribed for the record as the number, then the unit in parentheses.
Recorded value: 2.5 (kV)
